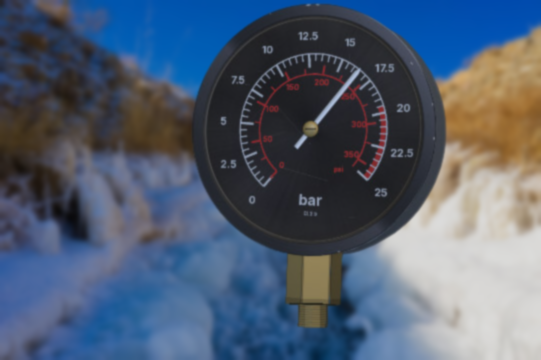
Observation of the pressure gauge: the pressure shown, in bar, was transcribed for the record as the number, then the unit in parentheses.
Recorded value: 16.5 (bar)
